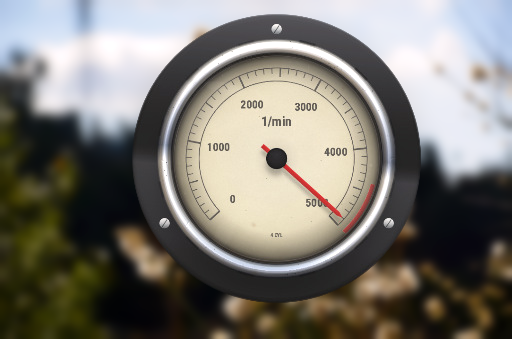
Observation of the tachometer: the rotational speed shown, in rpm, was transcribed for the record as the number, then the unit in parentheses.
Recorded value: 4900 (rpm)
